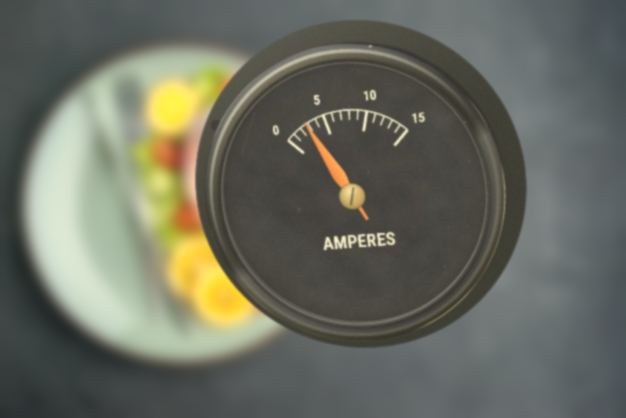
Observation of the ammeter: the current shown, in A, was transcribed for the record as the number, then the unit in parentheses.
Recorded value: 3 (A)
